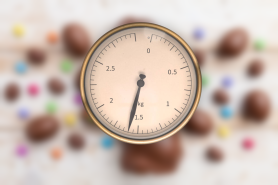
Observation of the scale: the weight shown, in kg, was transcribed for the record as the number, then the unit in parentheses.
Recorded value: 1.6 (kg)
